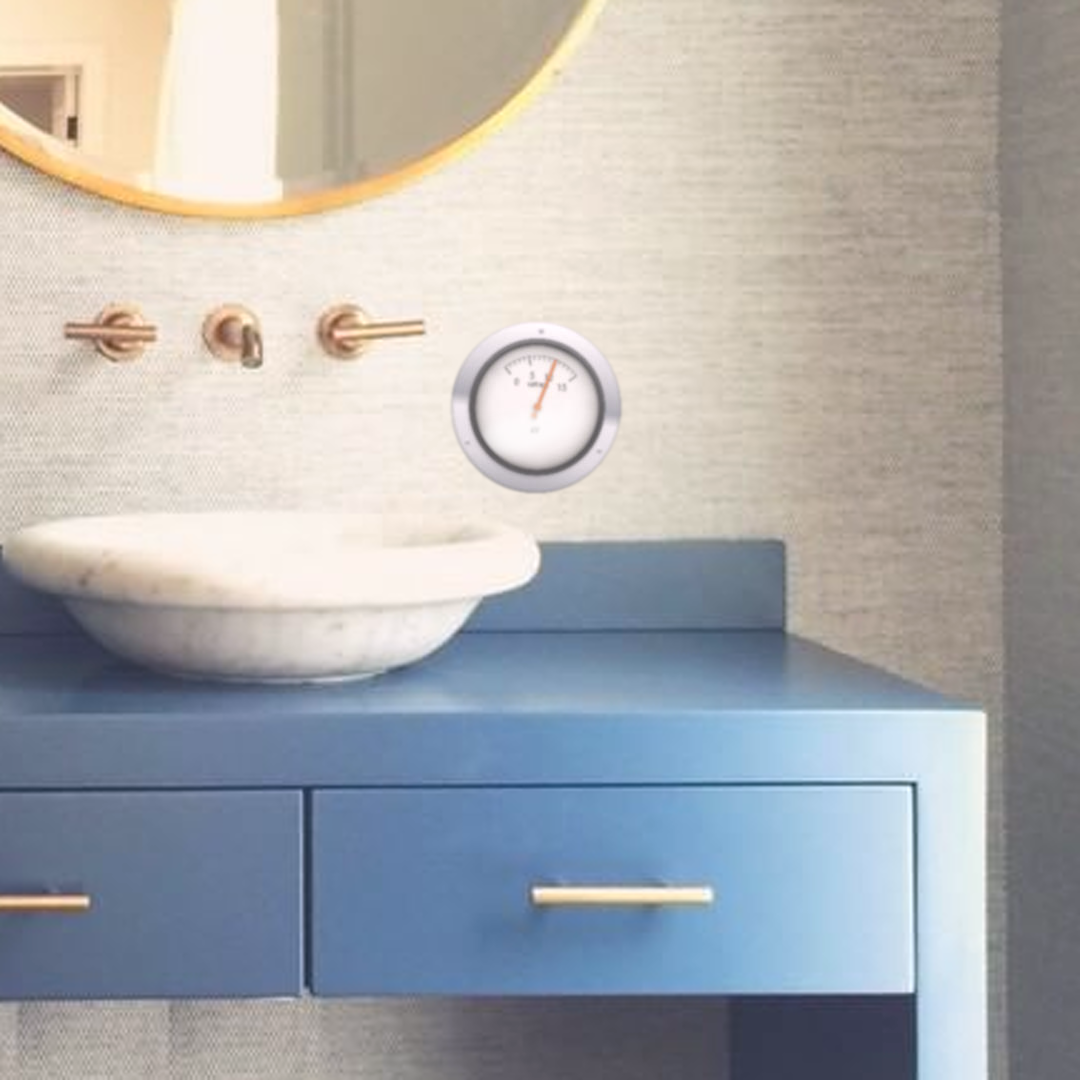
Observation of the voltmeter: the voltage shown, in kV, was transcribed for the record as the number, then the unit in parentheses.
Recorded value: 10 (kV)
